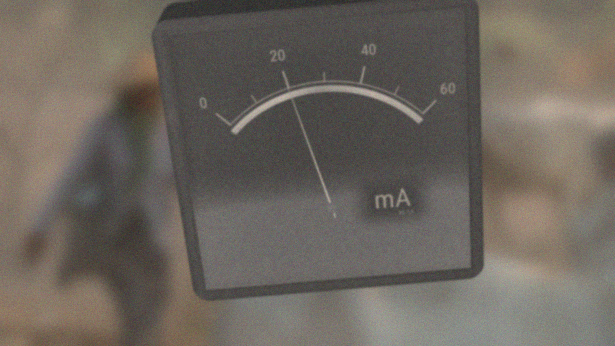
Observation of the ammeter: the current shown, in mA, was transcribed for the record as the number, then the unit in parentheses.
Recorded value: 20 (mA)
